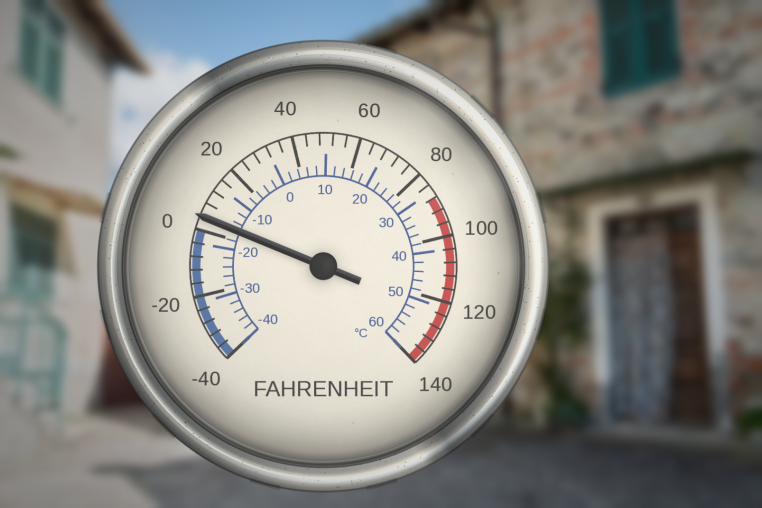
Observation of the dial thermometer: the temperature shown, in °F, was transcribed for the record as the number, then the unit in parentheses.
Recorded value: 4 (°F)
